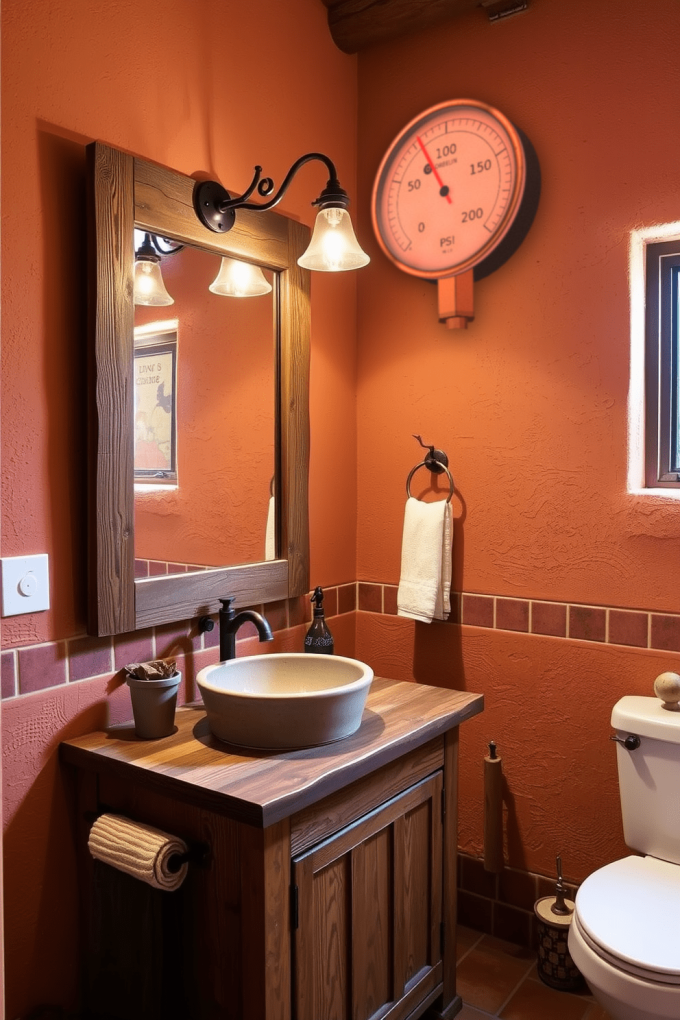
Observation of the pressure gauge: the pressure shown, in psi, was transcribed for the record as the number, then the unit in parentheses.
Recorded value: 80 (psi)
